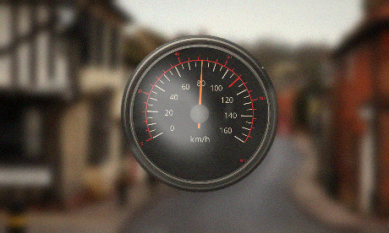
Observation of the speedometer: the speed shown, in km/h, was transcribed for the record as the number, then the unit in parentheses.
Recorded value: 80 (km/h)
